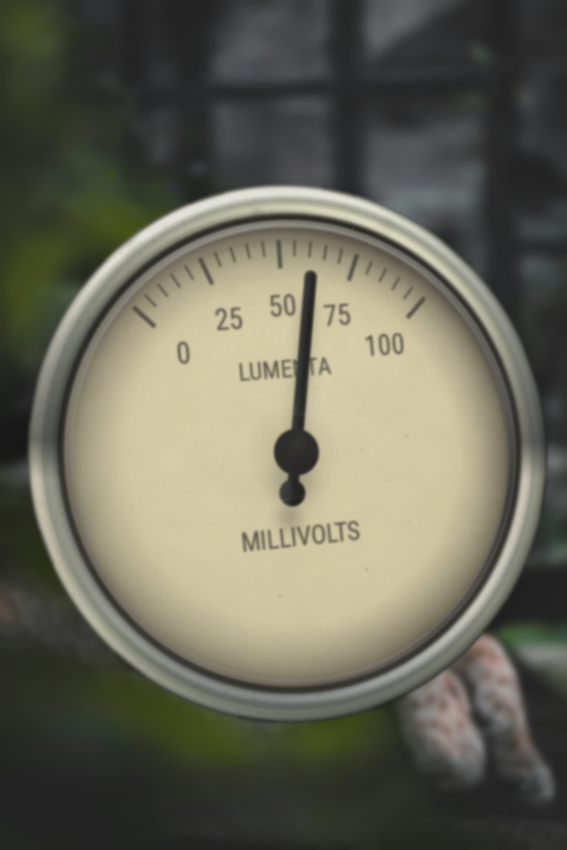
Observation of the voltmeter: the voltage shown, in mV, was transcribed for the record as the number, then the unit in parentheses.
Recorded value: 60 (mV)
